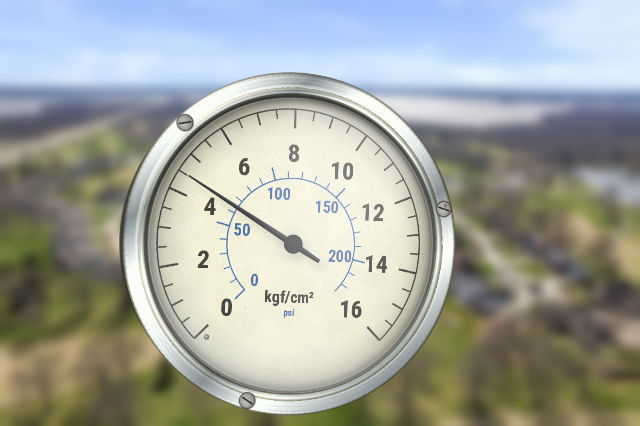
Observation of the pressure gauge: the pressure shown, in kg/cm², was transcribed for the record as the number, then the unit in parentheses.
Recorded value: 4.5 (kg/cm²)
